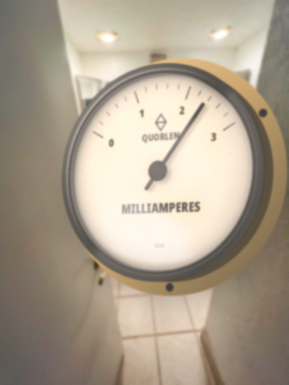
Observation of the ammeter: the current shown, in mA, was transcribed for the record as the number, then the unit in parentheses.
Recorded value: 2.4 (mA)
